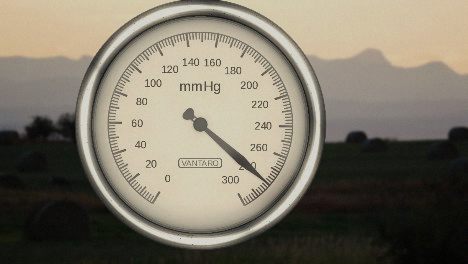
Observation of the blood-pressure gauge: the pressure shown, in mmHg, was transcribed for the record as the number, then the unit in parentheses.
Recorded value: 280 (mmHg)
